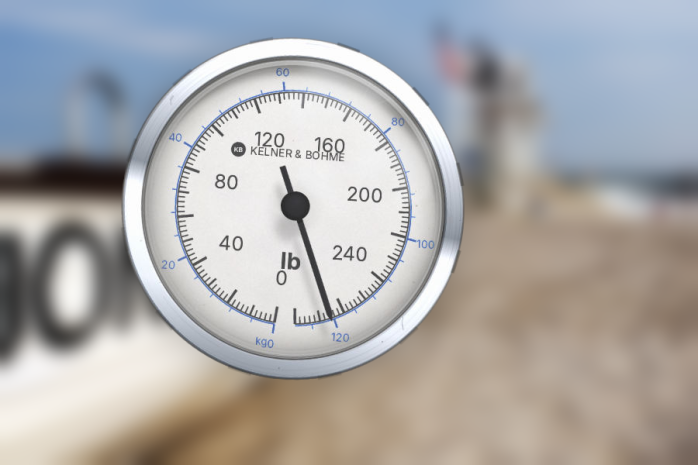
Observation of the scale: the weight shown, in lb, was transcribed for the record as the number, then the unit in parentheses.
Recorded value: 266 (lb)
